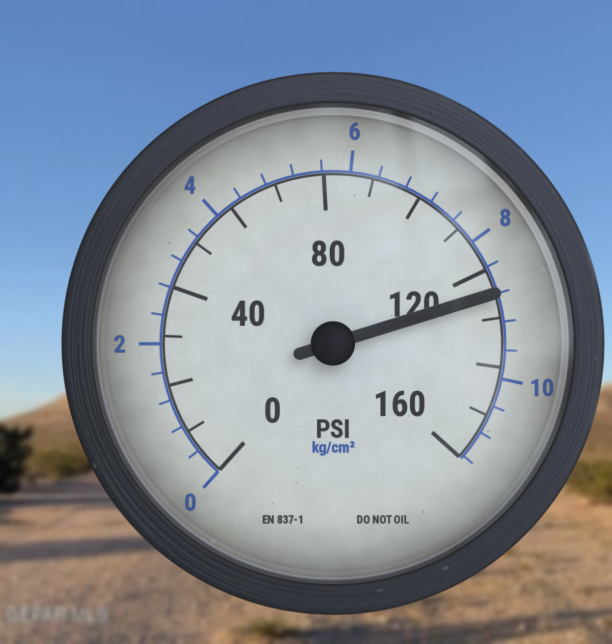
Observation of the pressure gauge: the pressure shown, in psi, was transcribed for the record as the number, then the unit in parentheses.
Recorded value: 125 (psi)
